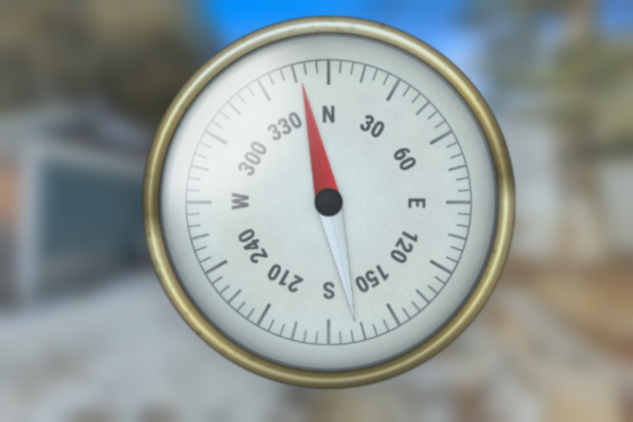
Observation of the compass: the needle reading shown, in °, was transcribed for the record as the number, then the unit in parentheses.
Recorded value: 347.5 (°)
